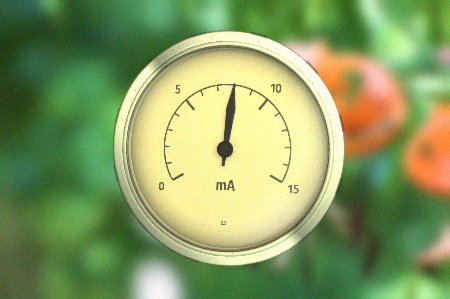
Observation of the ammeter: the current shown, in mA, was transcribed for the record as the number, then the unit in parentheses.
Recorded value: 8 (mA)
